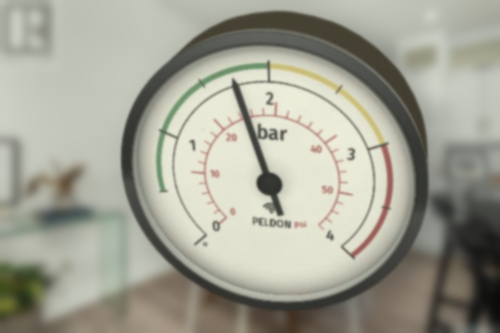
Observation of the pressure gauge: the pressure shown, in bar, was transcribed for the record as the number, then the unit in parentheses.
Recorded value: 1.75 (bar)
